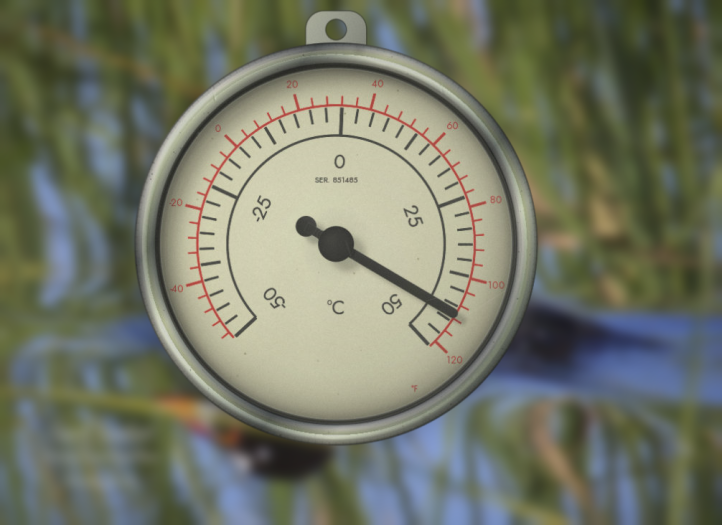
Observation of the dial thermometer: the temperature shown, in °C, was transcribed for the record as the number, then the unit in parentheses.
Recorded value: 43.75 (°C)
